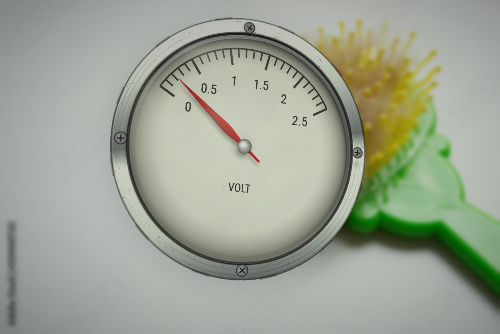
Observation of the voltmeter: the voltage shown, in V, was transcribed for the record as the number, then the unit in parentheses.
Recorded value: 0.2 (V)
